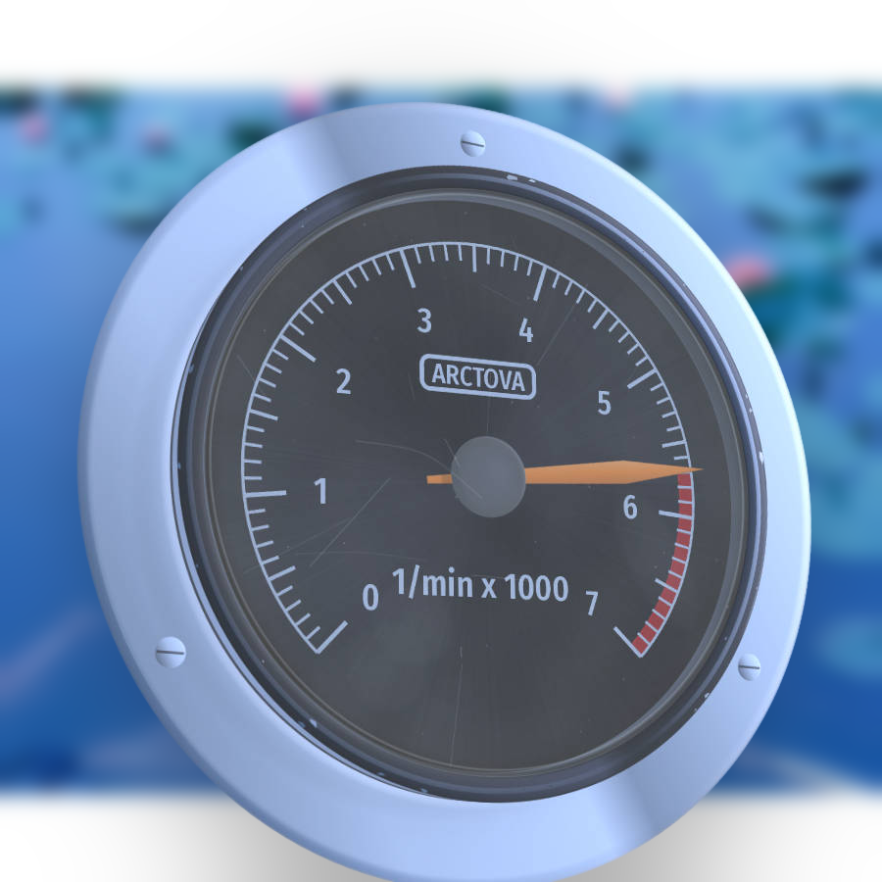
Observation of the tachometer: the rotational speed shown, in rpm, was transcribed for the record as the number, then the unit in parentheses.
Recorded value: 5700 (rpm)
